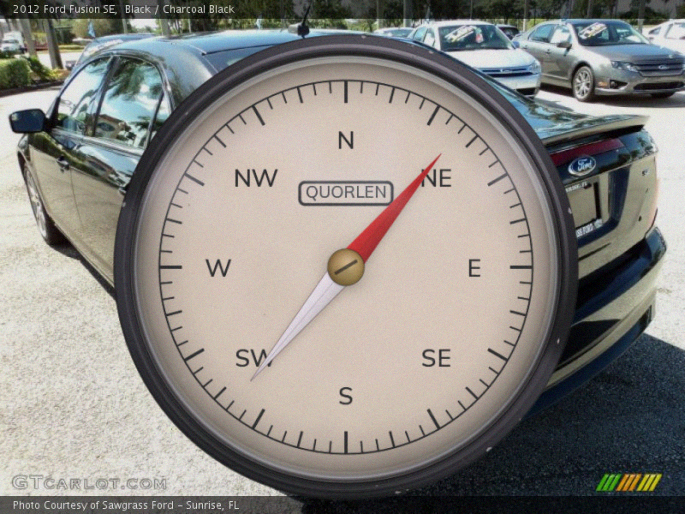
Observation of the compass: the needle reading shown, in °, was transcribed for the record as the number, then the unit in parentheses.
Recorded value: 40 (°)
